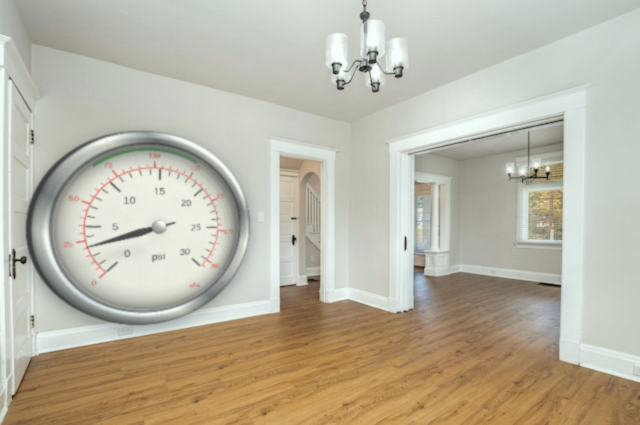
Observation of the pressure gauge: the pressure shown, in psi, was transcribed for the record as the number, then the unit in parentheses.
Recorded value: 3 (psi)
